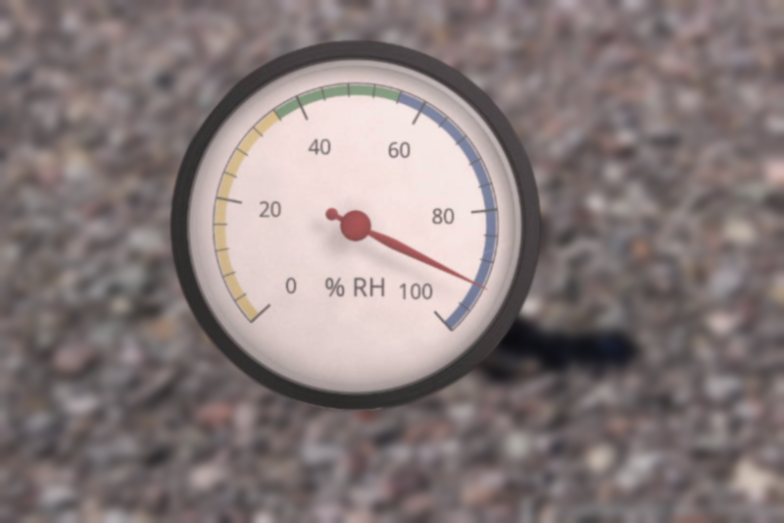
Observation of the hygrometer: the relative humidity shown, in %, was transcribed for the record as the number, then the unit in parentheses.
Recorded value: 92 (%)
